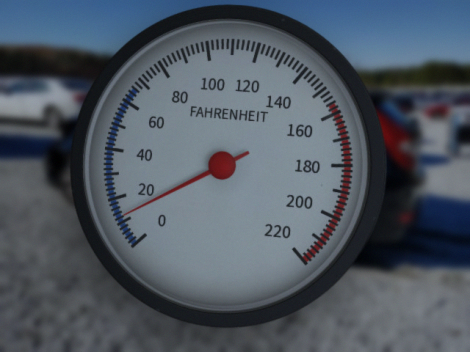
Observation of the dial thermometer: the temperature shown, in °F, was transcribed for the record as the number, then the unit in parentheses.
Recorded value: 12 (°F)
